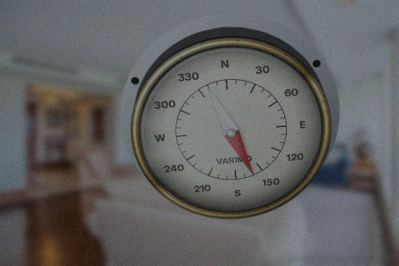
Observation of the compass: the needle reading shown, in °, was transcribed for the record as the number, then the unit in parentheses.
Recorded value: 160 (°)
